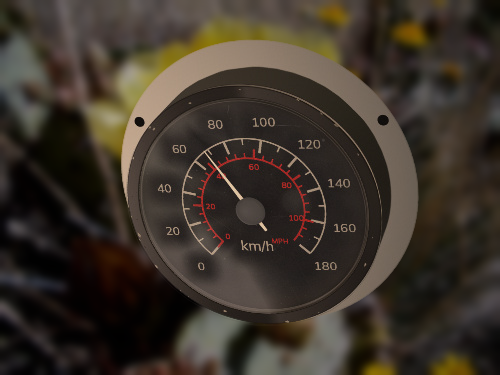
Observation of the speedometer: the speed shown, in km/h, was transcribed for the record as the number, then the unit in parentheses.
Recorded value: 70 (km/h)
